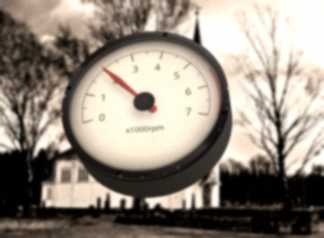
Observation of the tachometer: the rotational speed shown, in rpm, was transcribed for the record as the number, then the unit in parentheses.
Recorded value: 2000 (rpm)
